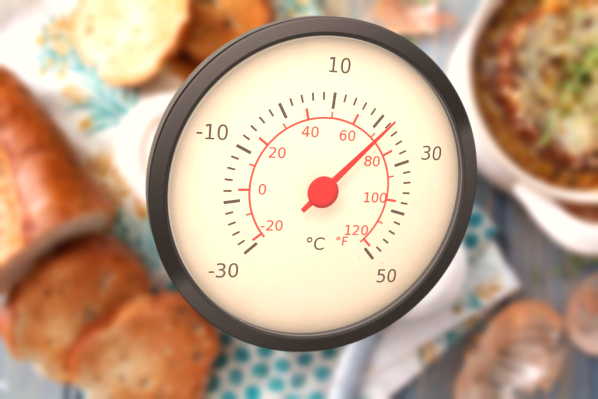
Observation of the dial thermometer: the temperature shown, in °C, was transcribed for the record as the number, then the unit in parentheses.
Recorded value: 22 (°C)
